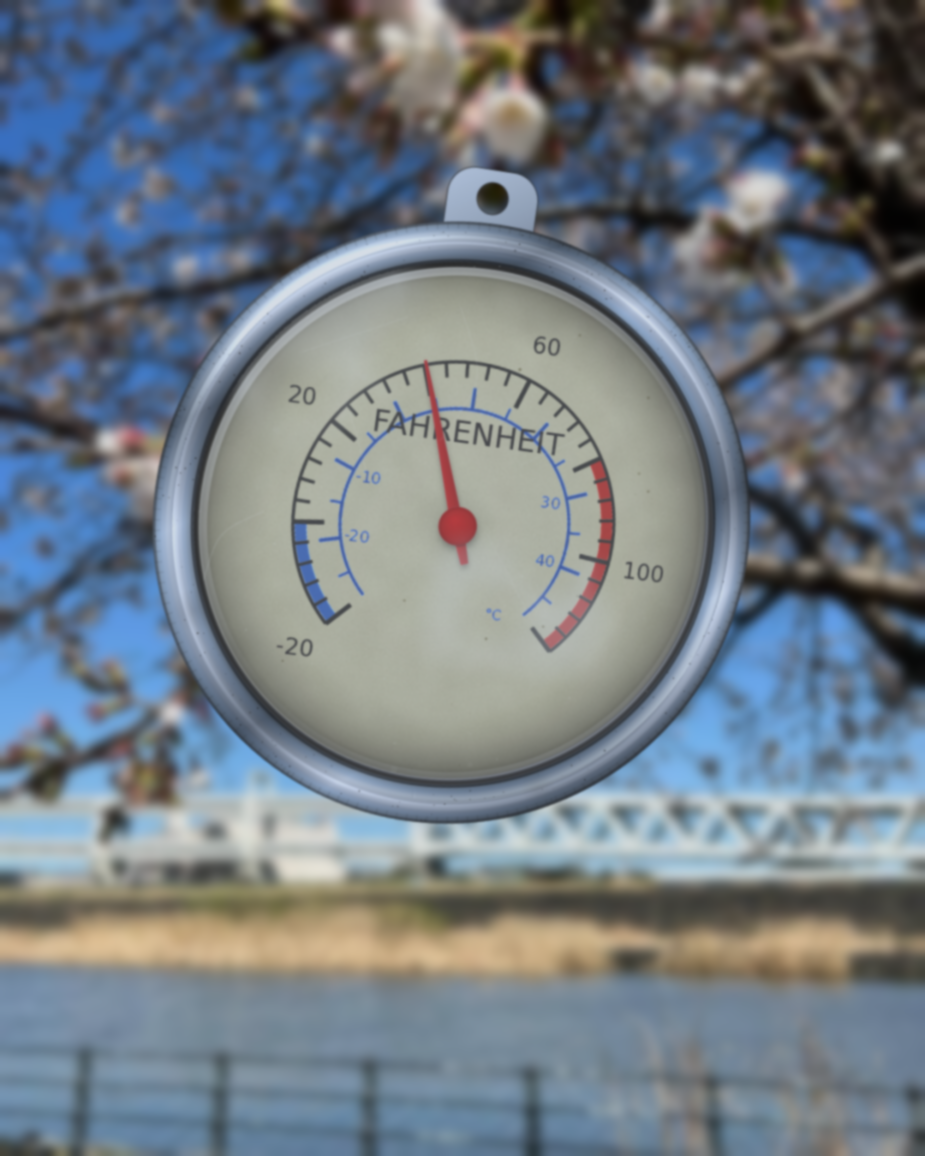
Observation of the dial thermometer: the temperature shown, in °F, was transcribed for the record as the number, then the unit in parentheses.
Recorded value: 40 (°F)
